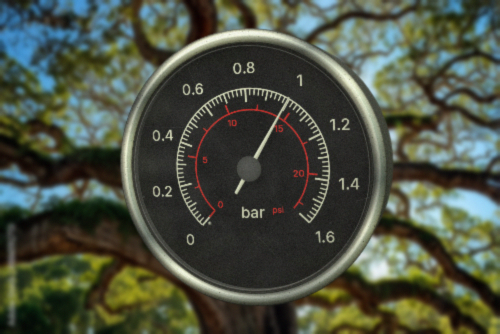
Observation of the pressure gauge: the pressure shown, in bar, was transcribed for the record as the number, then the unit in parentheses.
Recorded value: 1 (bar)
